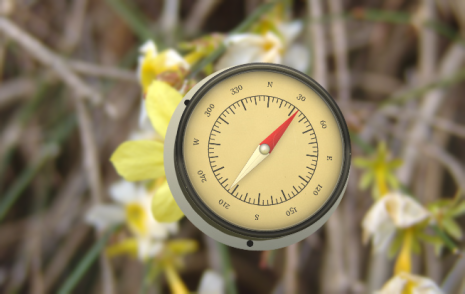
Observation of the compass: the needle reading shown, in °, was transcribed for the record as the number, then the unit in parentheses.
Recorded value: 35 (°)
